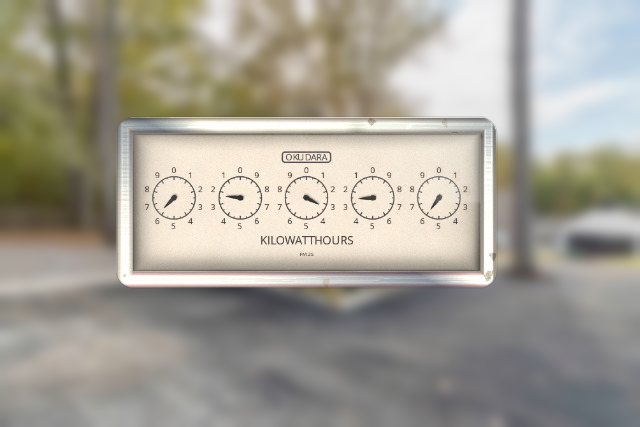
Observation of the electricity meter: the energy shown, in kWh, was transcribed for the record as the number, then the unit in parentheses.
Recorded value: 62326 (kWh)
